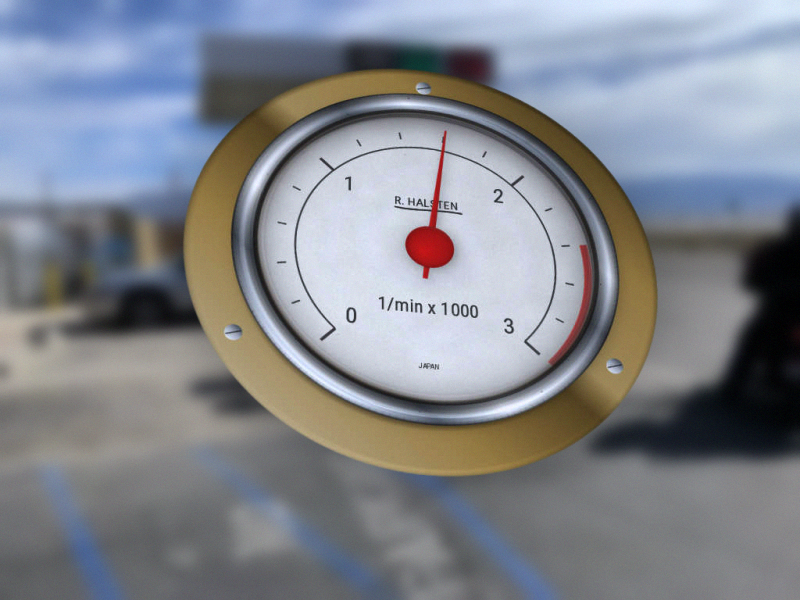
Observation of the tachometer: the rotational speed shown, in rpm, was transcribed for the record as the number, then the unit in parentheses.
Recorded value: 1600 (rpm)
